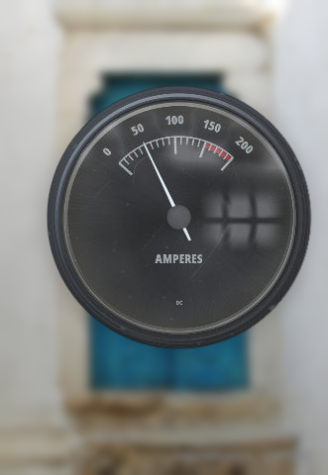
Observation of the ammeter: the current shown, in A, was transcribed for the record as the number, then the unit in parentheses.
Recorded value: 50 (A)
